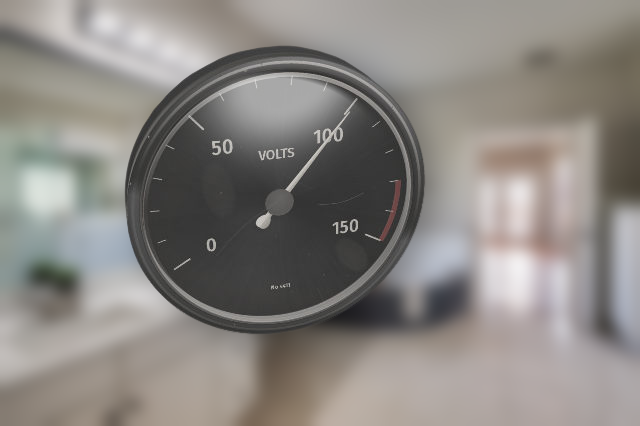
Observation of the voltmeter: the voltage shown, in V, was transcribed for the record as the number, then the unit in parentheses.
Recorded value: 100 (V)
